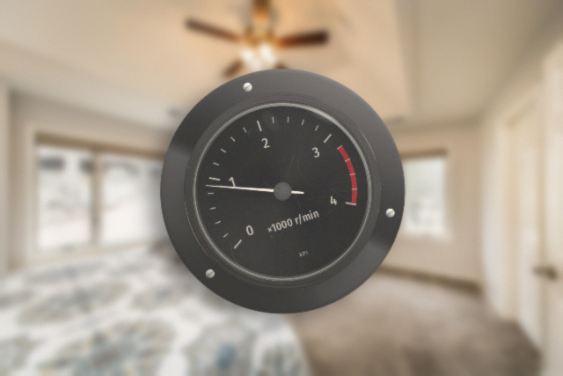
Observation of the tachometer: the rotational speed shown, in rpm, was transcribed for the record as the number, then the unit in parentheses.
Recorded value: 900 (rpm)
